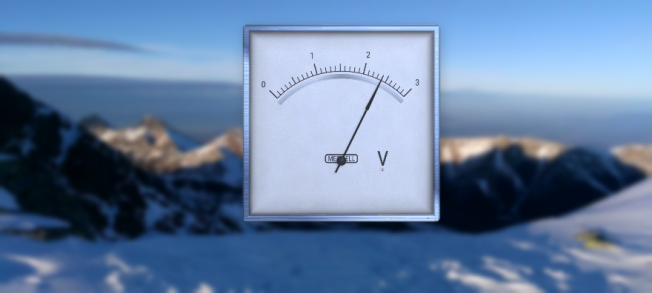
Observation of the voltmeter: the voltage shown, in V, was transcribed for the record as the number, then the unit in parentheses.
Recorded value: 2.4 (V)
